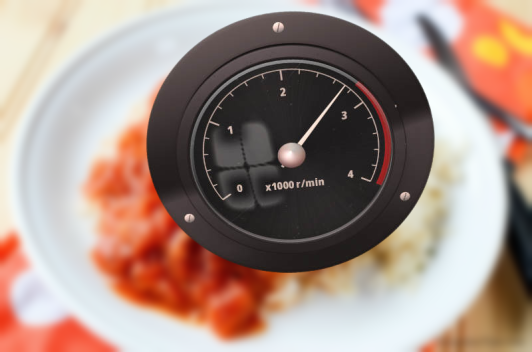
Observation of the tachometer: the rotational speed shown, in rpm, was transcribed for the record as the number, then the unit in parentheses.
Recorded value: 2700 (rpm)
